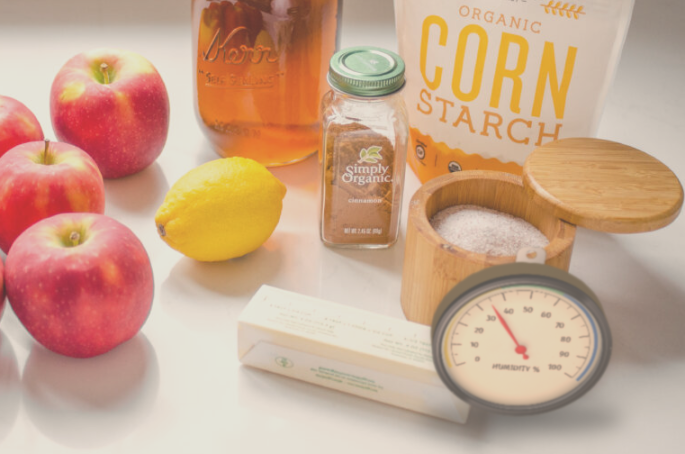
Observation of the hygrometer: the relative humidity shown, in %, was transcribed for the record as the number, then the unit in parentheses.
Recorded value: 35 (%)
